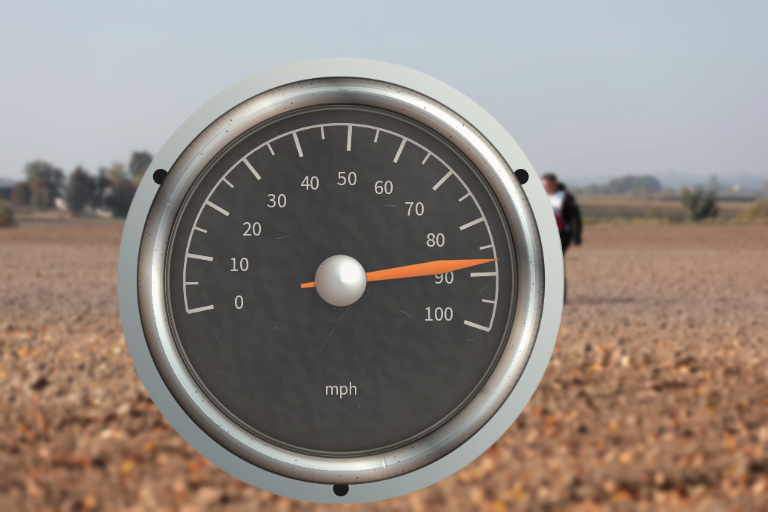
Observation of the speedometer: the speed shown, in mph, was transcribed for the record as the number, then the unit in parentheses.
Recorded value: 87.5 (mph)
